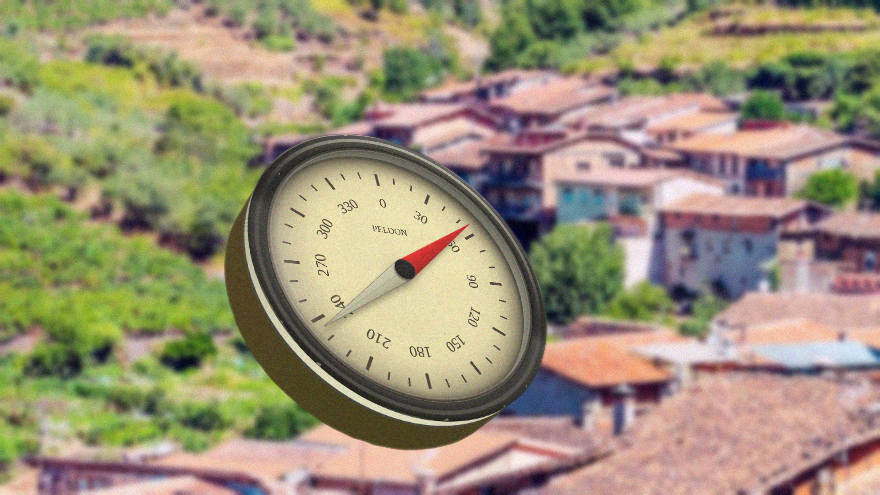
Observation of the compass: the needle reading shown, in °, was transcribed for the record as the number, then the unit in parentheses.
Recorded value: 55 (°)
